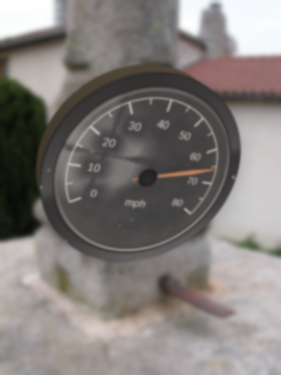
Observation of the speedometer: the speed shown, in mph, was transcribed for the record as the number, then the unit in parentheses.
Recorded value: 65 (mph)
